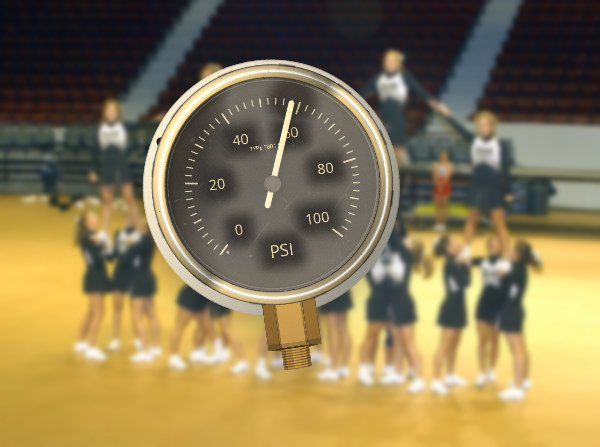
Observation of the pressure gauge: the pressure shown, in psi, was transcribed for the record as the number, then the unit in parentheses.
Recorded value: 58 (psi)
